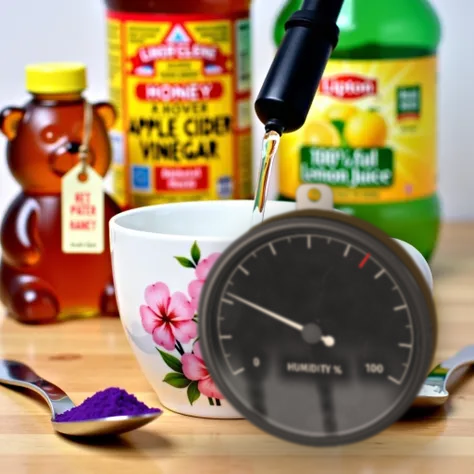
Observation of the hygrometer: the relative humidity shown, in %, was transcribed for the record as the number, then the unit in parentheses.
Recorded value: 22.5 (%)
